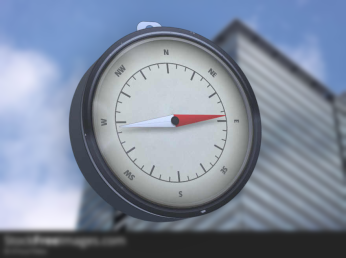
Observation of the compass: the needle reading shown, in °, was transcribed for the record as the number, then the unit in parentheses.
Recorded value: 85 (°)
